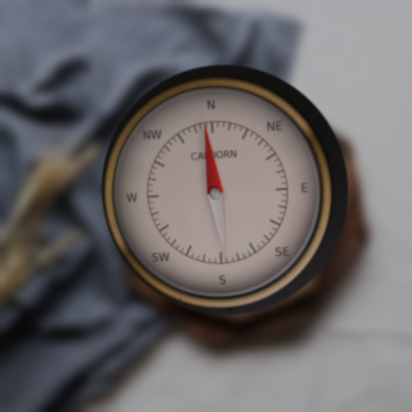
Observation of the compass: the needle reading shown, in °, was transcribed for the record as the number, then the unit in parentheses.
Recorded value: 355 (°)
